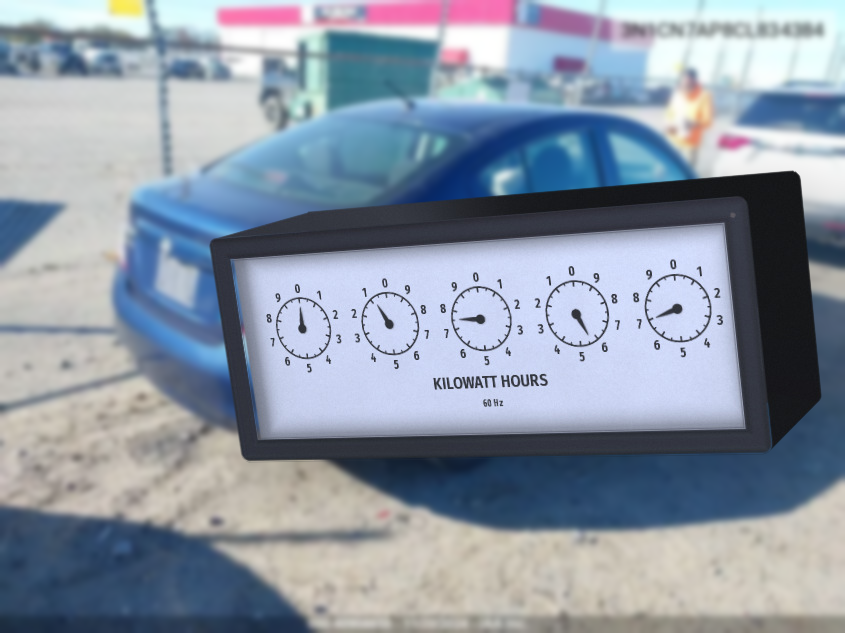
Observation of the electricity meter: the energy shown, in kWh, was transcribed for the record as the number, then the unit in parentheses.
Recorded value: 757 (kWh)
